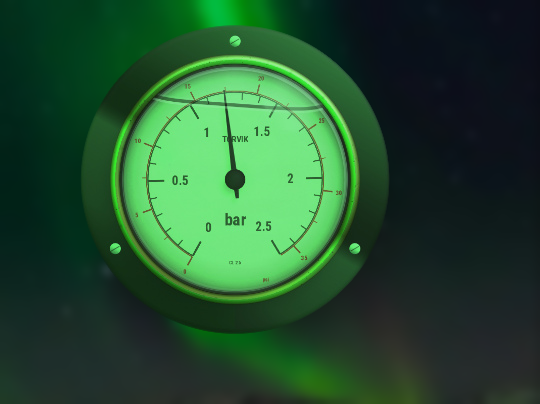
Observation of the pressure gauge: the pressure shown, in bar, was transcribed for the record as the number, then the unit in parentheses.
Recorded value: 1.2 (bar)
